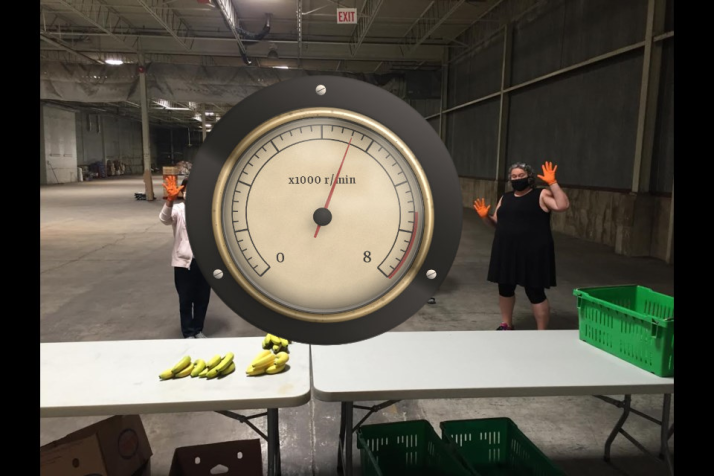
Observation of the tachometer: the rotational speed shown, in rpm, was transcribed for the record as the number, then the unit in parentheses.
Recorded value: 4600 (rpm)
